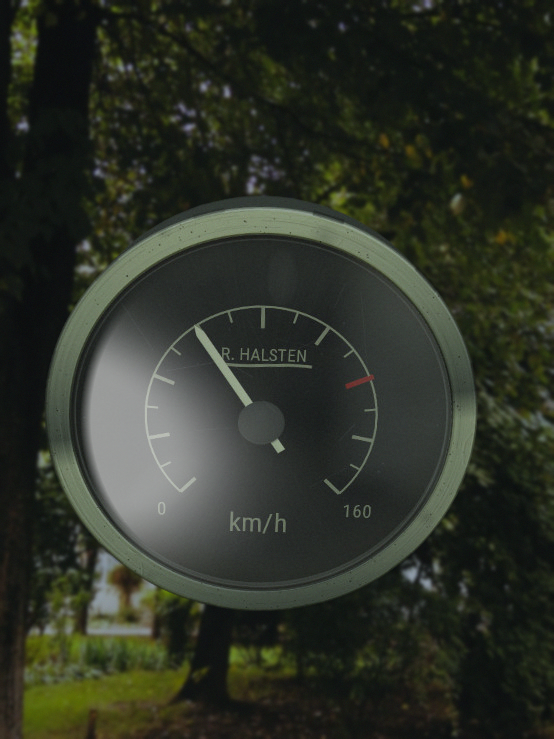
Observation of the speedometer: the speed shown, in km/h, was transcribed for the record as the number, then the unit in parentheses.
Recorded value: 60 (km/h)
